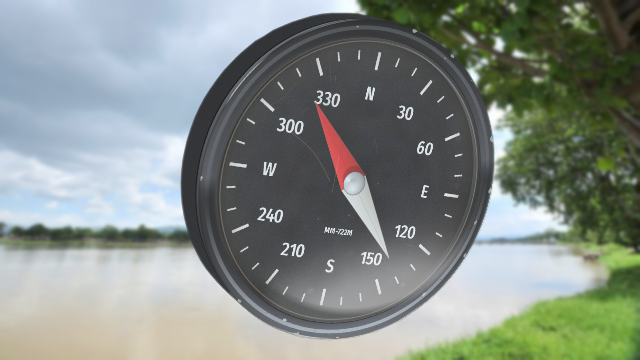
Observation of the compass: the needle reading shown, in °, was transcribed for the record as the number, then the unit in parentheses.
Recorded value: 320 (°)
